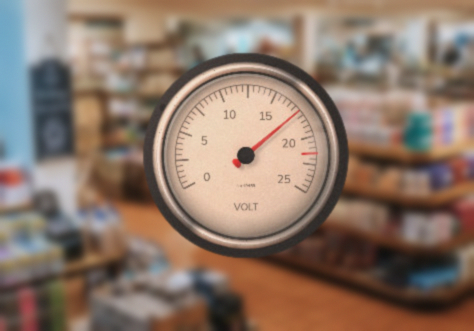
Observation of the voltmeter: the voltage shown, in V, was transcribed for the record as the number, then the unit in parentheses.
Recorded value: 17.5 (V)
